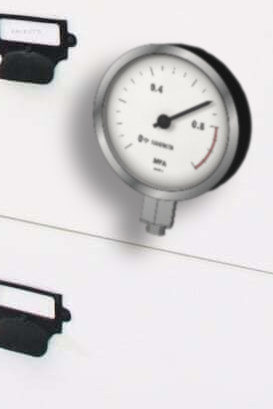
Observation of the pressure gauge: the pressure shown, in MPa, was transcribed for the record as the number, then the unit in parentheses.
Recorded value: 0.7 (MPa)
